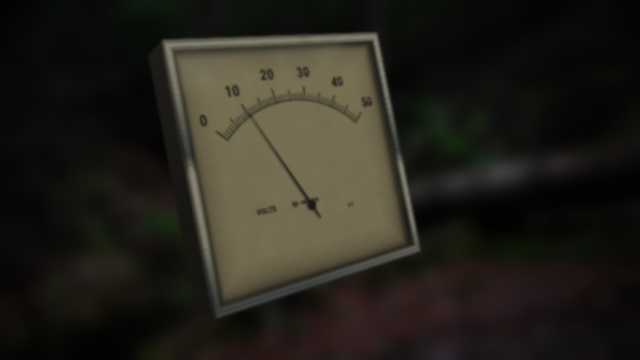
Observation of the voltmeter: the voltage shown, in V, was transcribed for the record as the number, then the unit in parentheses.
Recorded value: 10 (V)
